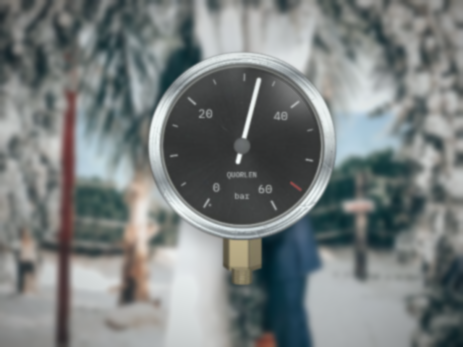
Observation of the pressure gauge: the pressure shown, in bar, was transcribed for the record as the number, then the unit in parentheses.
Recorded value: 32.5 (bar)
